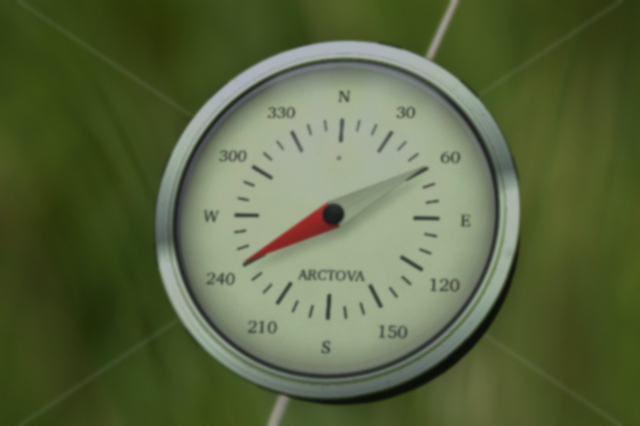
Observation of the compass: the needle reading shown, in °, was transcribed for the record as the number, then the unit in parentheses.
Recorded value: 240 (°)
